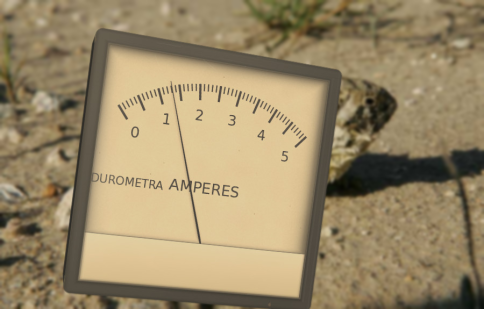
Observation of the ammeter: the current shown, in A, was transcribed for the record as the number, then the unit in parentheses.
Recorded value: 1.3 (A)
